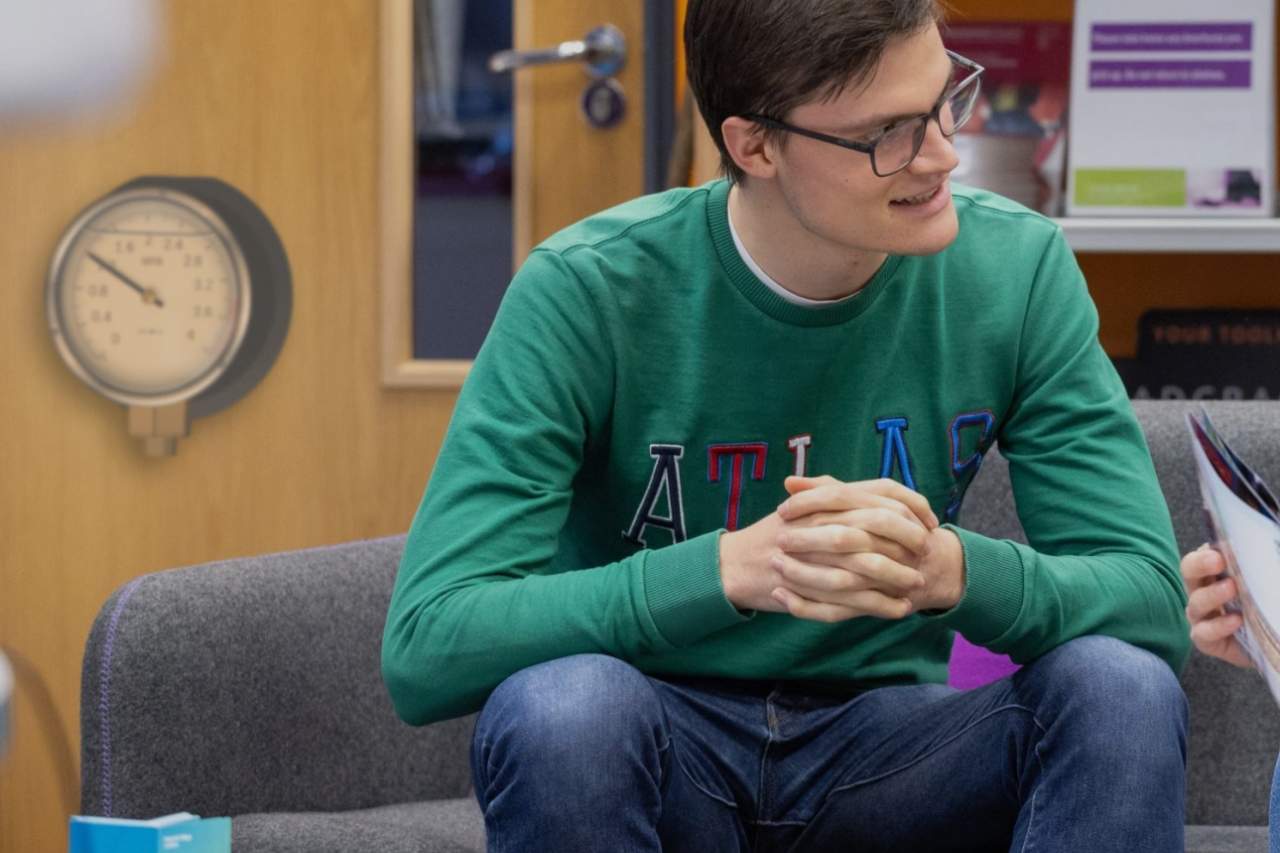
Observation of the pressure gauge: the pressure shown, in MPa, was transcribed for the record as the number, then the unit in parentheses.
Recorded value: 1.2 (MPa)
